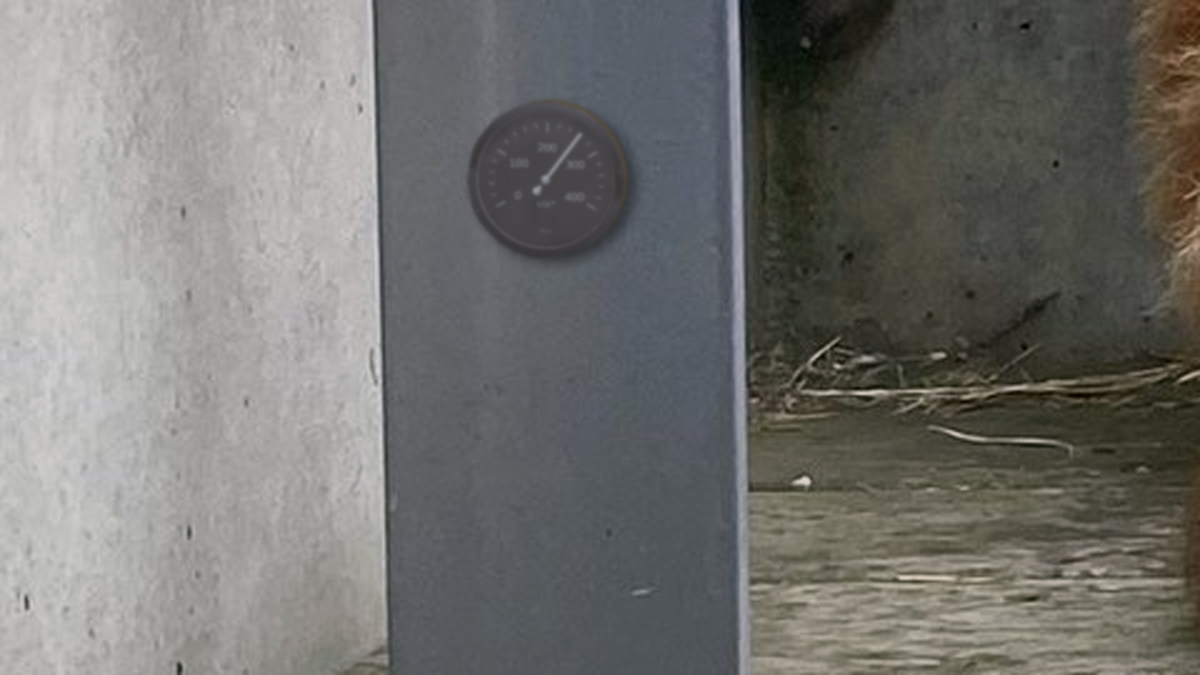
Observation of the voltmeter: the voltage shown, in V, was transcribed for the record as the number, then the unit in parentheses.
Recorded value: 260 (V)
